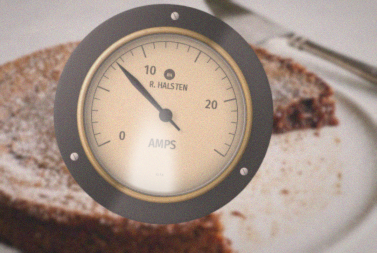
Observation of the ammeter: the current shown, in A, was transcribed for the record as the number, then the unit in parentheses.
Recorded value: 7.5 (A)
